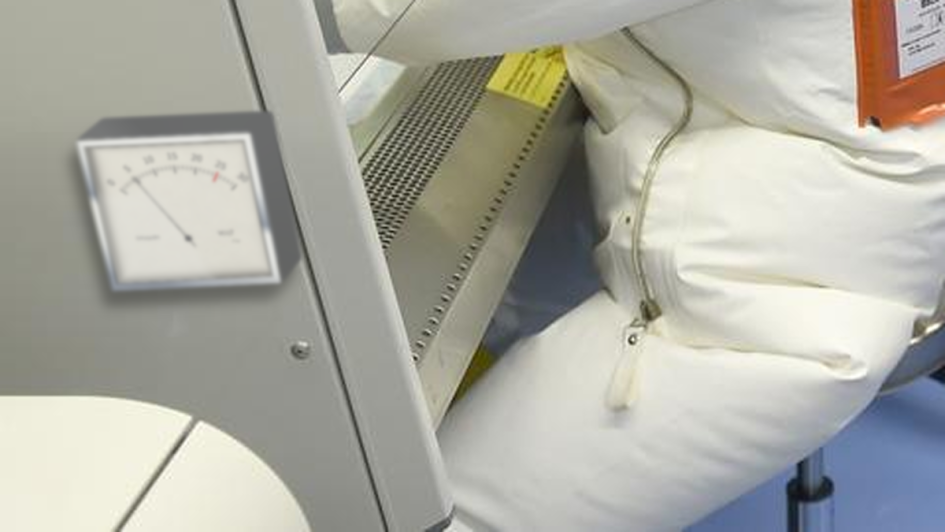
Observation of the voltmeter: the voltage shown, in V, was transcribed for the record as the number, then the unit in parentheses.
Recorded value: 5 (V)
